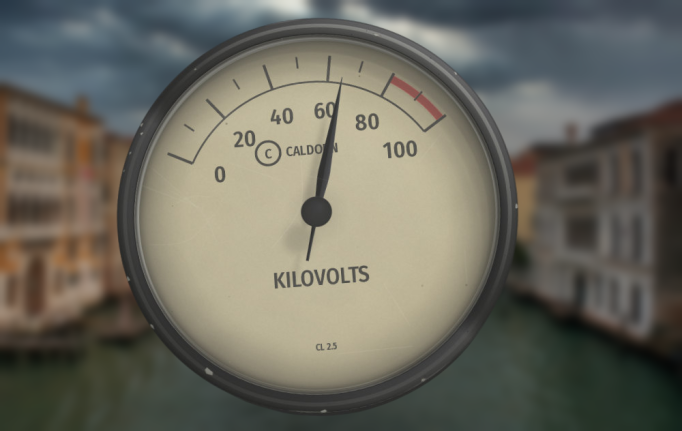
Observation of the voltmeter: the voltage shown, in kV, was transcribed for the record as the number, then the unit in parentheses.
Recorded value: 65 (kV)
